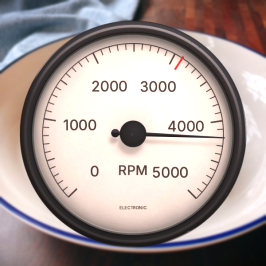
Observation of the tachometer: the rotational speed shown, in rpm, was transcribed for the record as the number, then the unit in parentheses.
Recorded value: 4200 (rpm)
